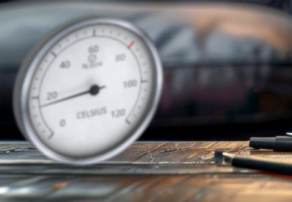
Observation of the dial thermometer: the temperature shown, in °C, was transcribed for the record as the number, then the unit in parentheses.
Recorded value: 16 (°C)
